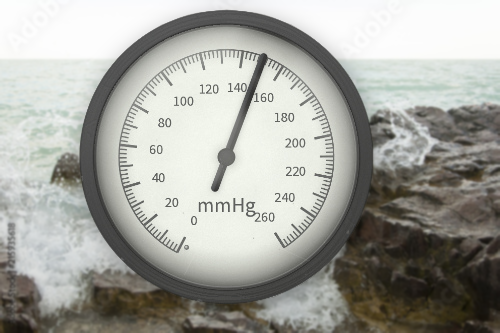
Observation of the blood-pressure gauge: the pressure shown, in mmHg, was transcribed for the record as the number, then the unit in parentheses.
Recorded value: 150 (mmHg)
